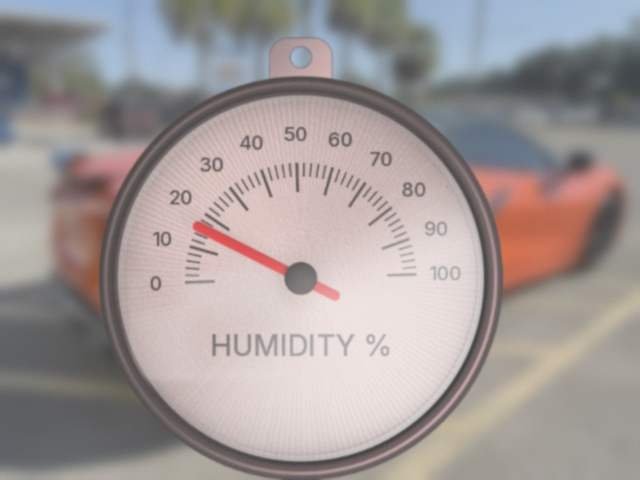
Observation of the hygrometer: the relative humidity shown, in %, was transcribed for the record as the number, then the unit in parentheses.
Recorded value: 16 (%)
